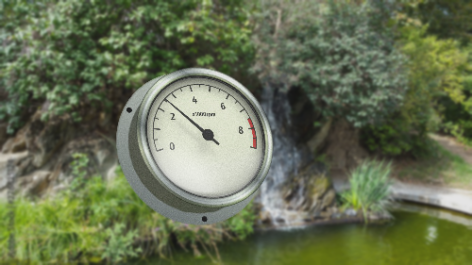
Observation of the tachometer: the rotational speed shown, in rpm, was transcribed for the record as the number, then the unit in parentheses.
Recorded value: 2500 (rpm)
